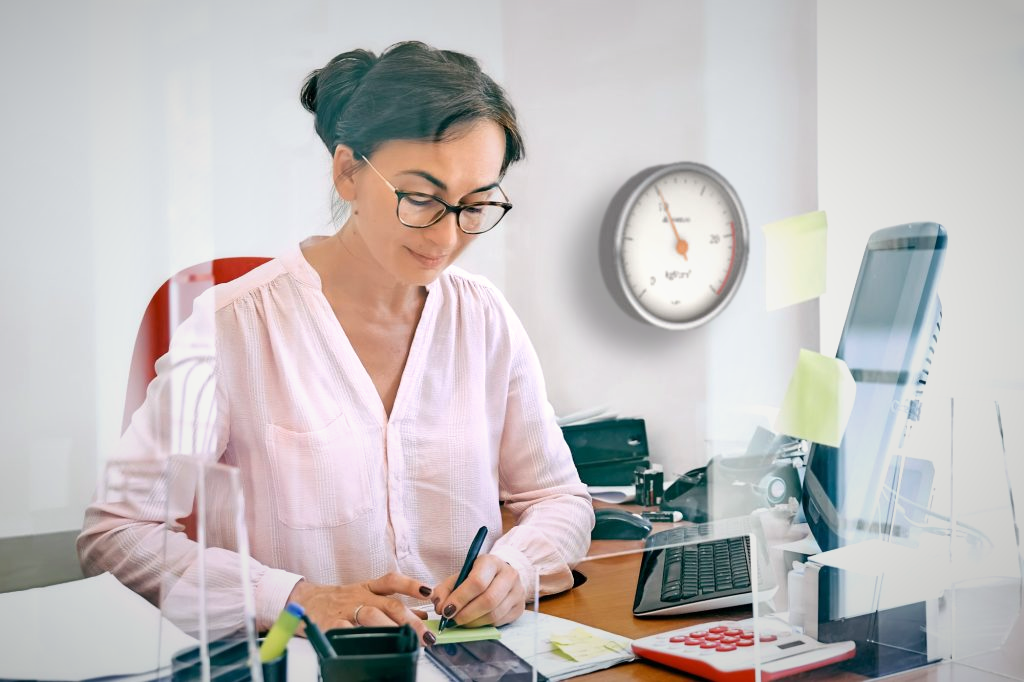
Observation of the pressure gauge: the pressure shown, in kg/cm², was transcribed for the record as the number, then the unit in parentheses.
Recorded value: 10 (kg/cm²)
